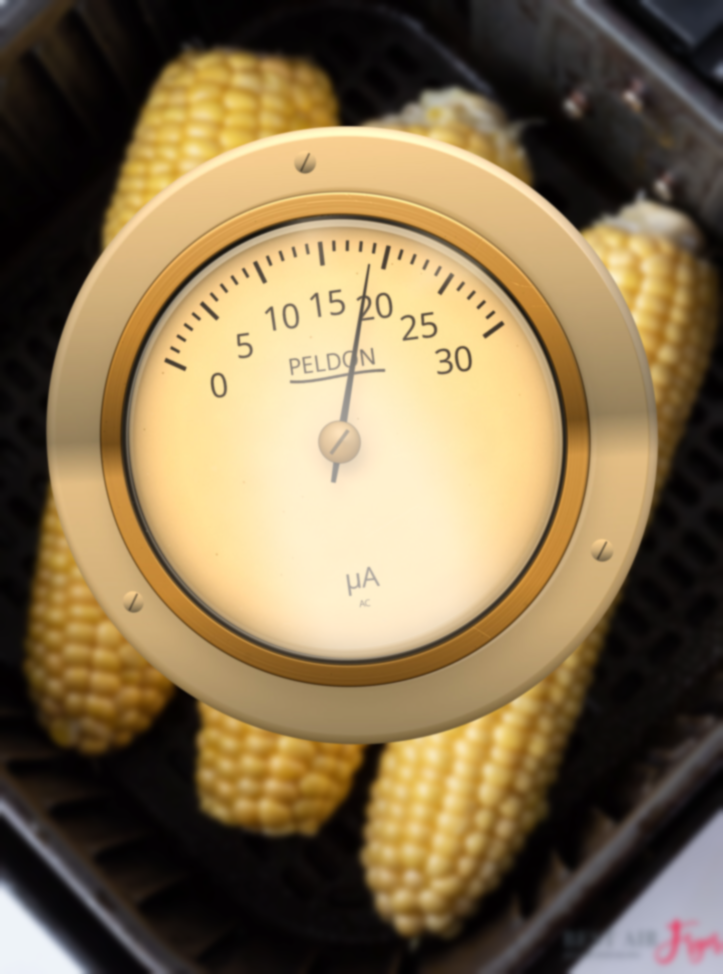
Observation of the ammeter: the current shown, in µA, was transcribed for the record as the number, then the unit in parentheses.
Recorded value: 19 (µA)
